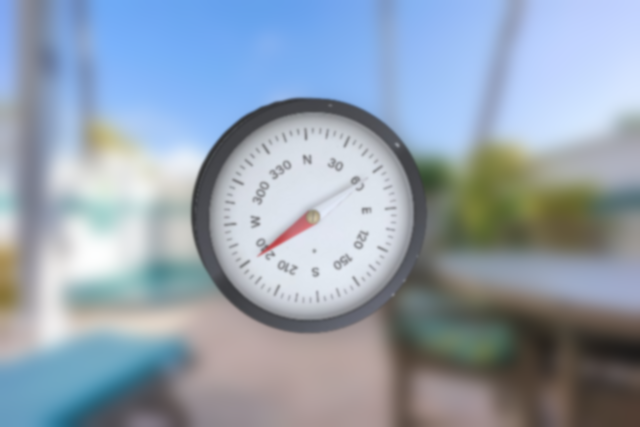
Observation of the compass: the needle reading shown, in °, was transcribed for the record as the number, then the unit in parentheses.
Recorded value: 240 (°)
